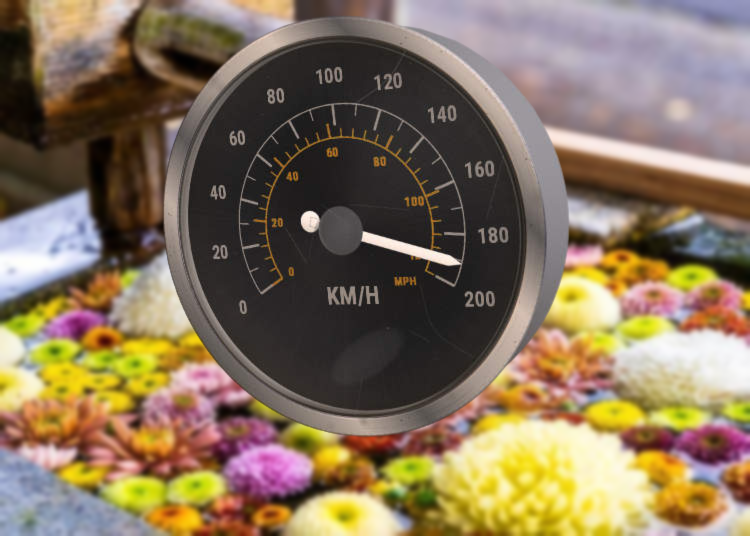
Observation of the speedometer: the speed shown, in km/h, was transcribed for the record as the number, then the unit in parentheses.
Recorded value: 190 (km/h)
